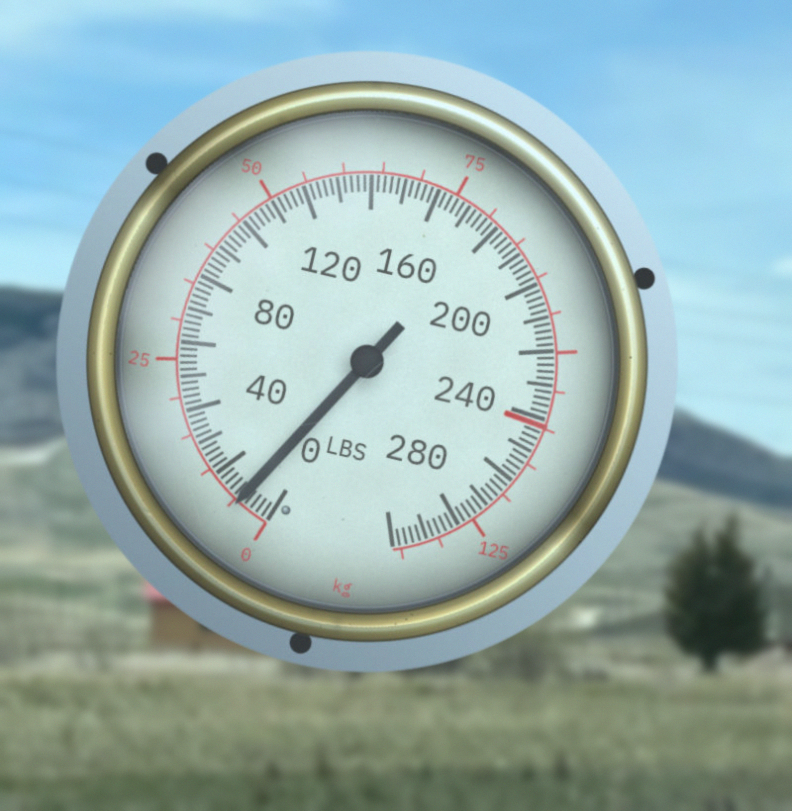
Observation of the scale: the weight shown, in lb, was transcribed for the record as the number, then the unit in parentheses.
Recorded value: 10 (lb)
